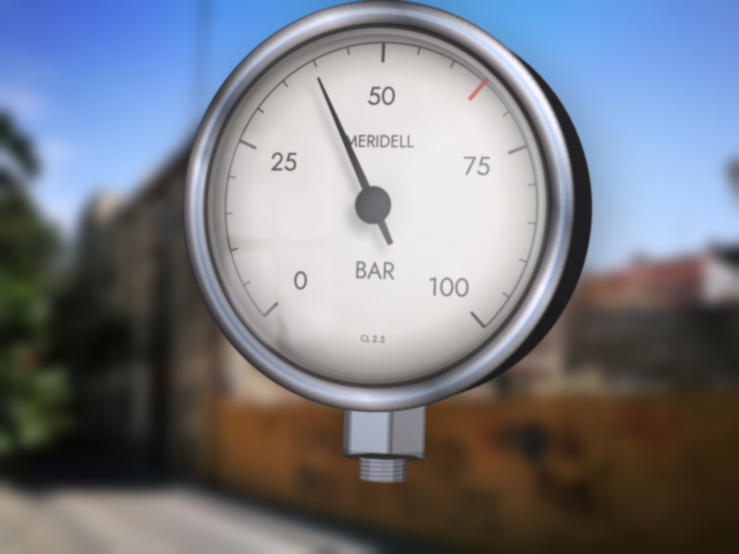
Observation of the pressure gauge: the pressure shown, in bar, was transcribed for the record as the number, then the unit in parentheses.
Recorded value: 40 (bar)
